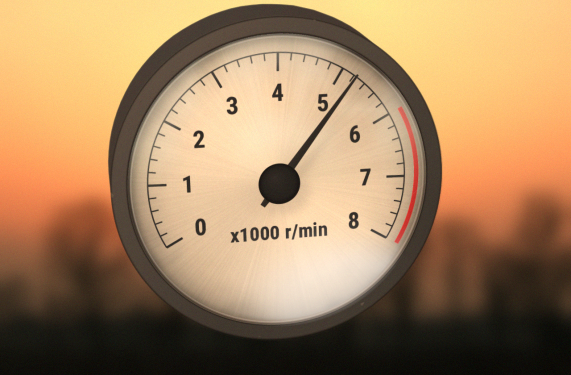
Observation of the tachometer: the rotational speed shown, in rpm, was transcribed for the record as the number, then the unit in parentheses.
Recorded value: 5200 (rpm)
